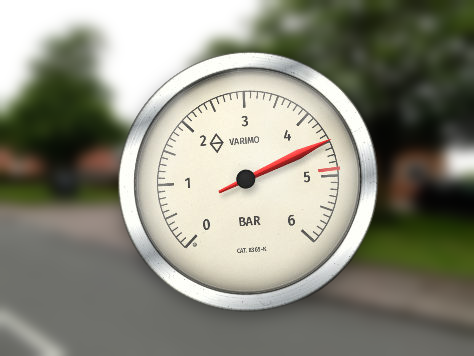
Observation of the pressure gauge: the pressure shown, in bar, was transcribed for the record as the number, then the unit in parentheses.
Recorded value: 4.5 (bar)
